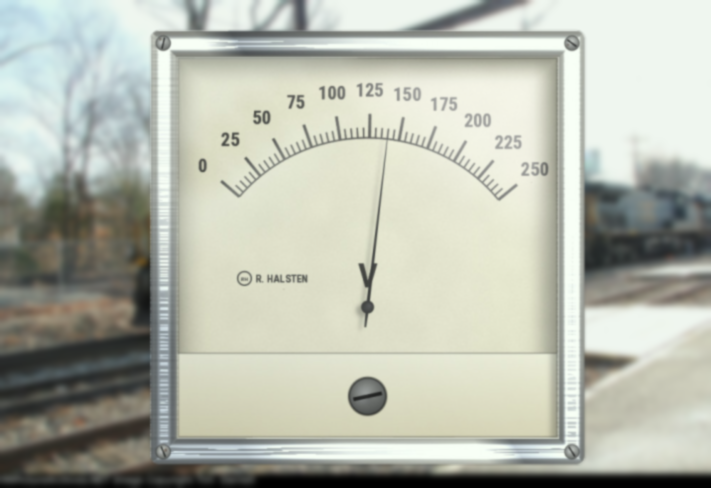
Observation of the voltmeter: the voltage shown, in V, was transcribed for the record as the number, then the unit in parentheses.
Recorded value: 140 (V)
